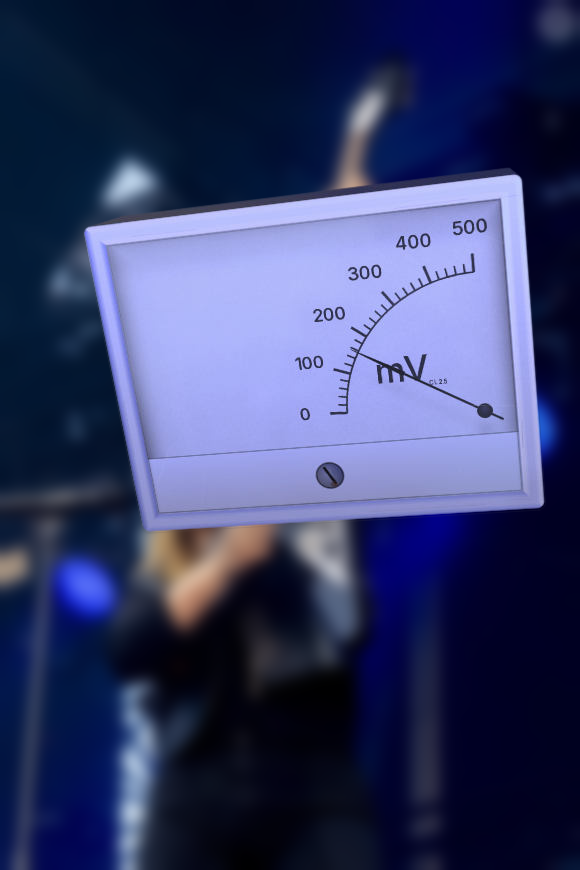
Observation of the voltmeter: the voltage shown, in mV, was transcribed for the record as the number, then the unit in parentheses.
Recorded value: 160 (mV)
